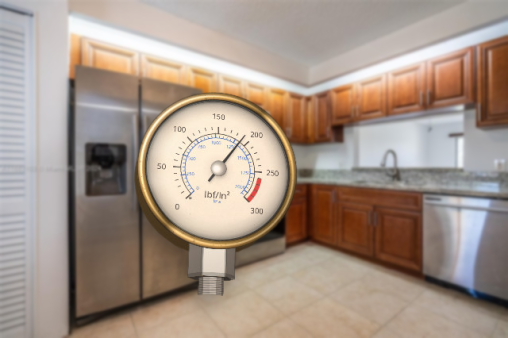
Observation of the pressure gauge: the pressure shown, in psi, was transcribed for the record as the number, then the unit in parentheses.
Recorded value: 190 (psi)
